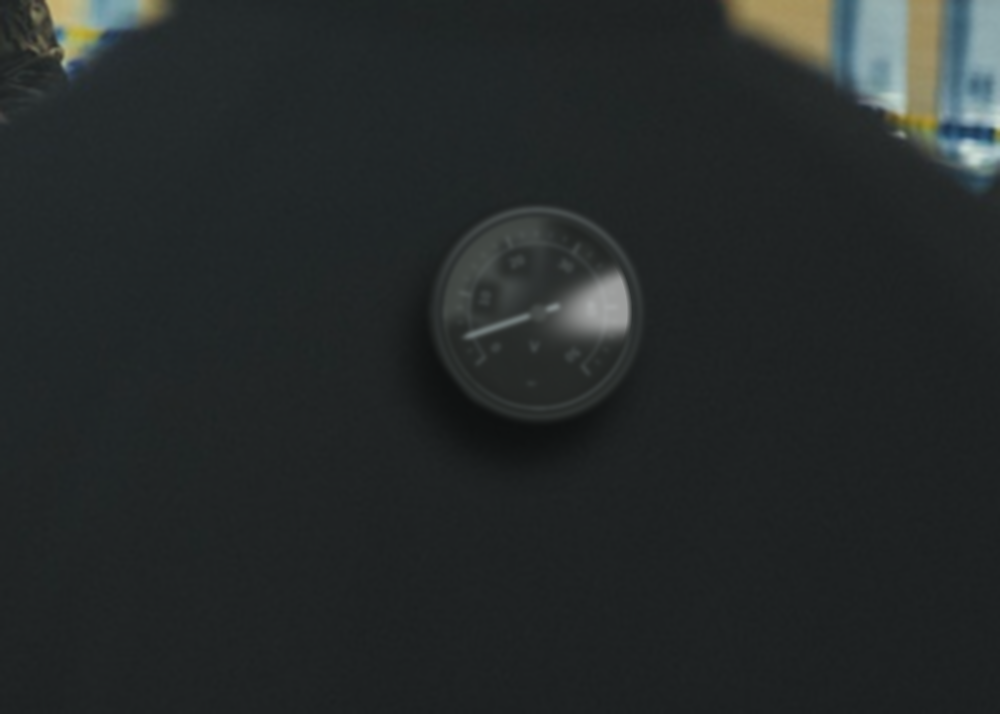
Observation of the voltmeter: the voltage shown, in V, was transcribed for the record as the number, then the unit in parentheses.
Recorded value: 4 (V)
